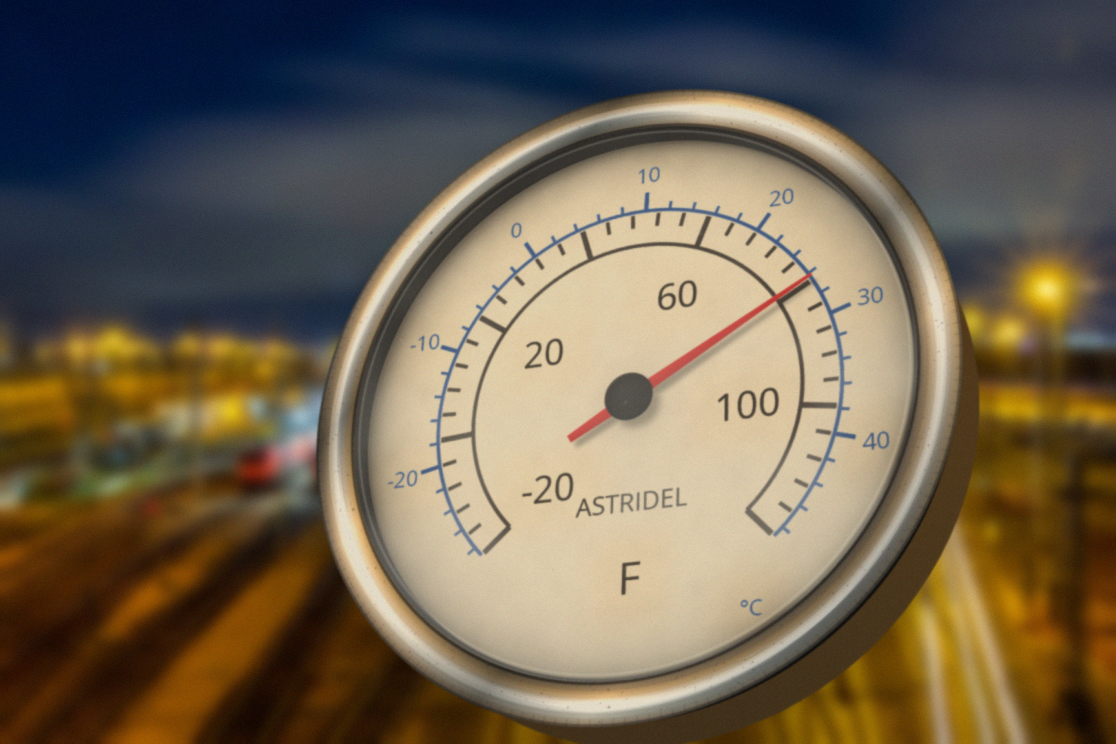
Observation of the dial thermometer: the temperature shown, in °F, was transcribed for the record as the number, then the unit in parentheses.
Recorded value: 80 (°F)
